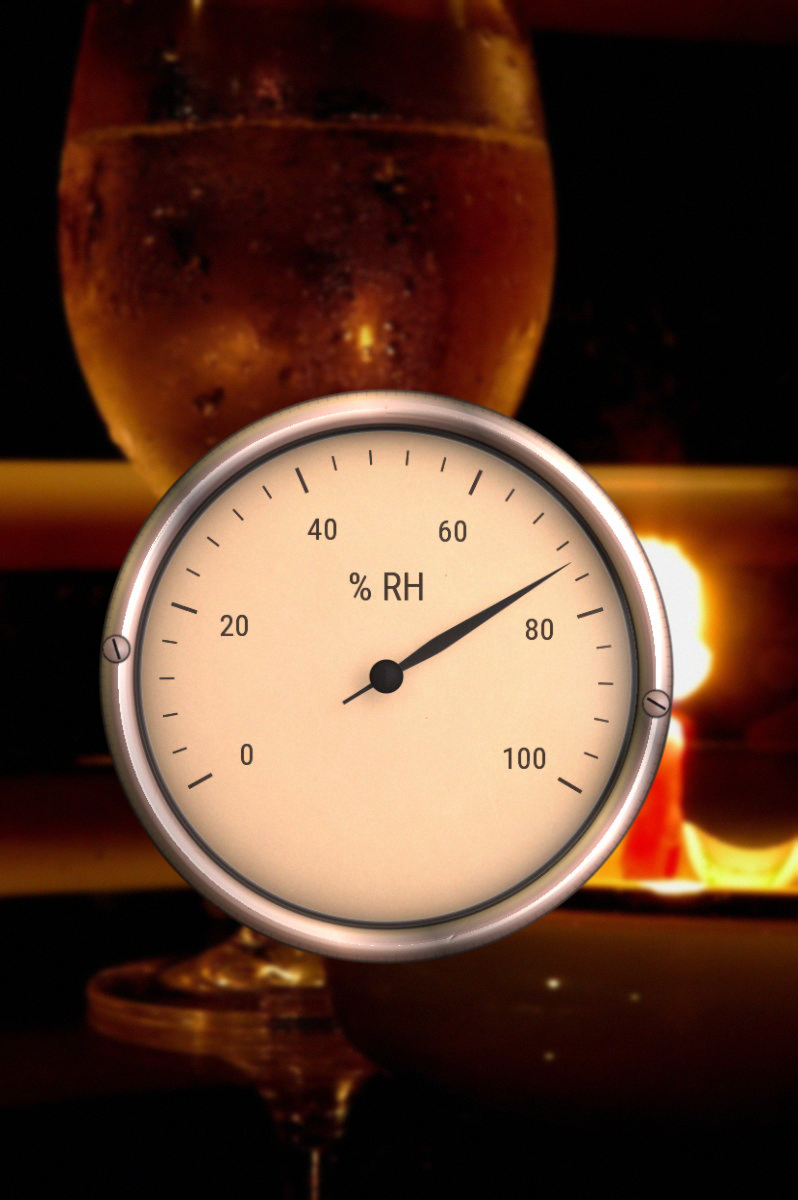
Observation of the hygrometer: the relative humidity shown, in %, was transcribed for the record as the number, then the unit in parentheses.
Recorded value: 74 (%)
